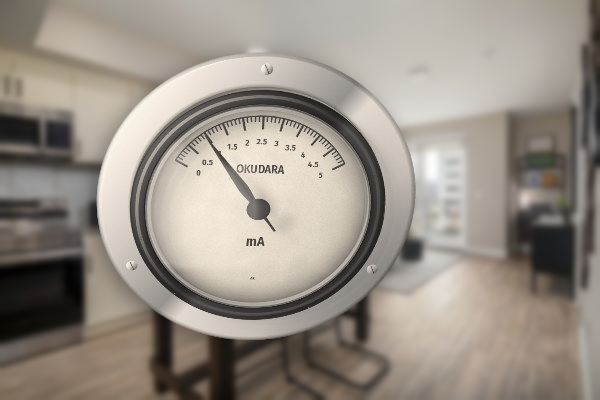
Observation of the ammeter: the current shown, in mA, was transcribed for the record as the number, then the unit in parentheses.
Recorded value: 1 (mA)
